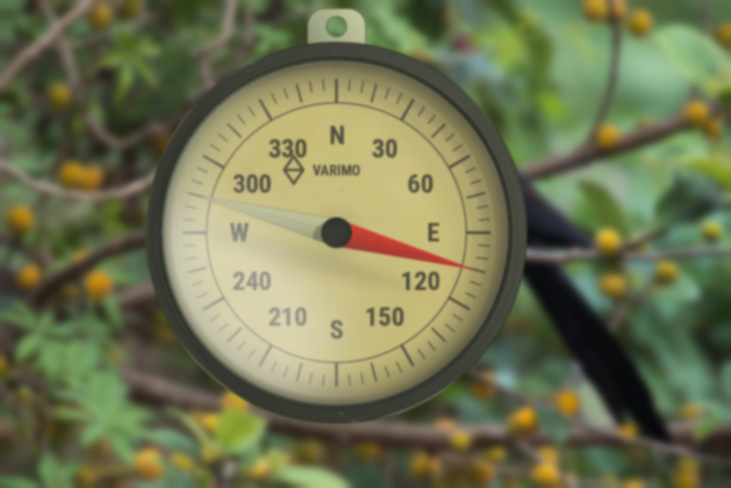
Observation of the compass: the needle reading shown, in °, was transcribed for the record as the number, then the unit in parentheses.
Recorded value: 105 (°)
